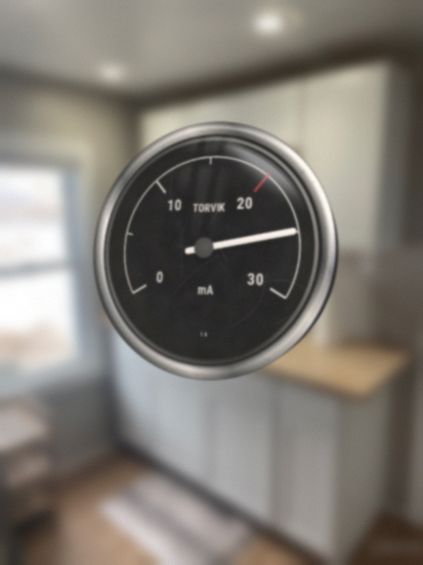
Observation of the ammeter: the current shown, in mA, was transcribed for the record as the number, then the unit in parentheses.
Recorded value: 25 (mA)
